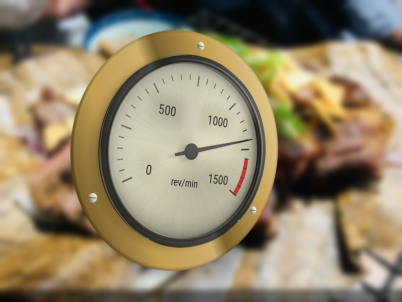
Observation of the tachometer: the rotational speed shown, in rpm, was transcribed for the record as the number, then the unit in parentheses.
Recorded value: 1200 (rpm)
